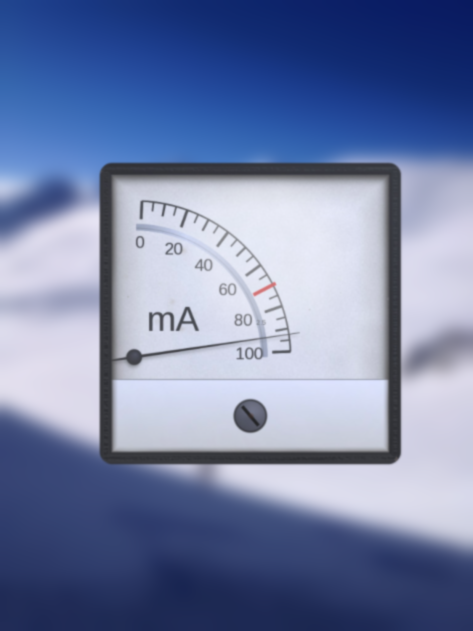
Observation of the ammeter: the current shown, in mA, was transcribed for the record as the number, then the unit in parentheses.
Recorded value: 92.5 (mA)
